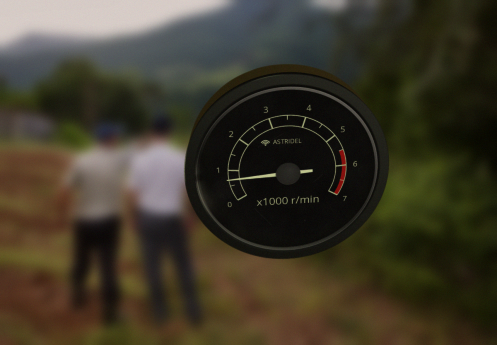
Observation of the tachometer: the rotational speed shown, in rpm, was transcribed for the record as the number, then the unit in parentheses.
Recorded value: 750 (rpm)
